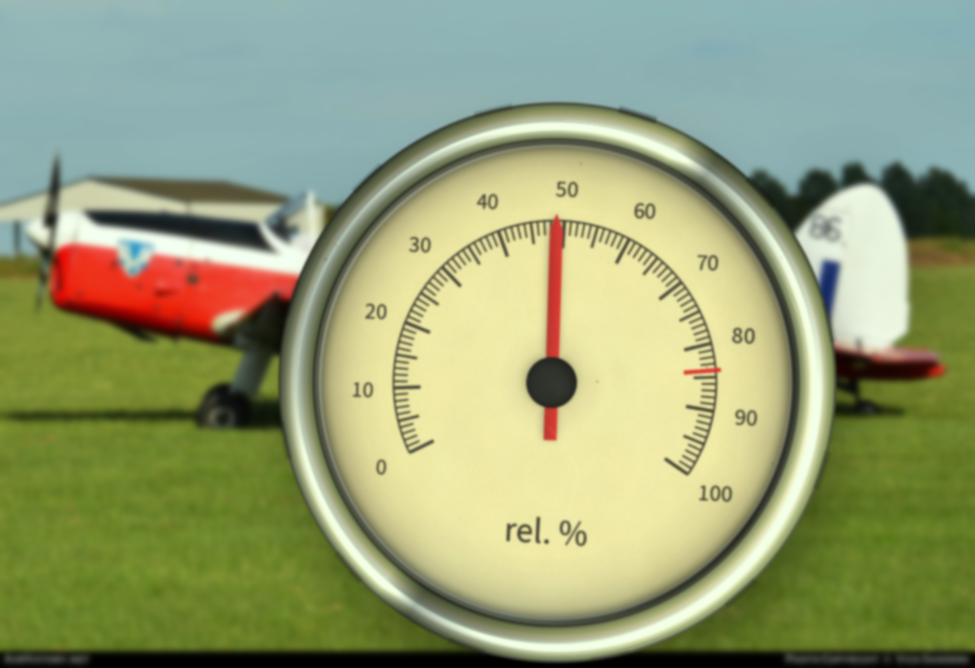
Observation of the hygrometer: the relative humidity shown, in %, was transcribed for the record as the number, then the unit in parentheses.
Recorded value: 49 (%)
